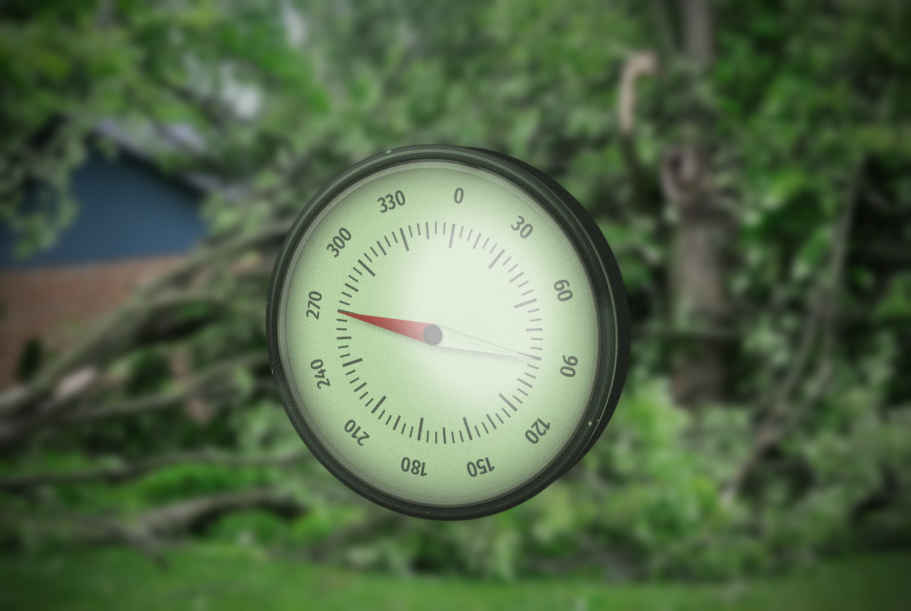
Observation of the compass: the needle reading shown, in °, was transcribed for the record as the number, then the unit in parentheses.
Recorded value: 270 (°)
